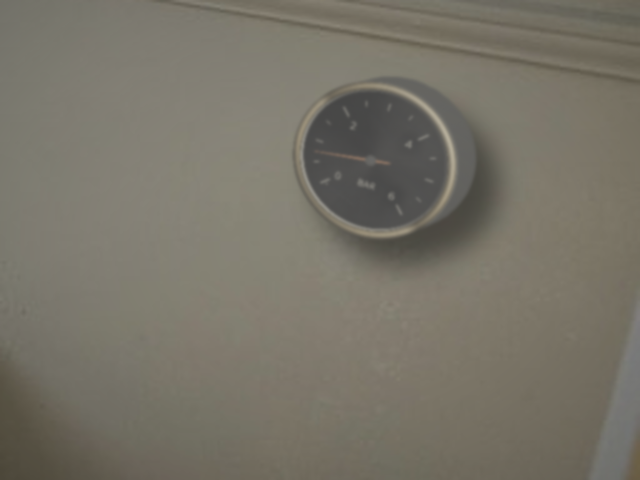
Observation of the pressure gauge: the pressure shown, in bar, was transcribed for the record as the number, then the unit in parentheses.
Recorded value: 0.75 (bar)
